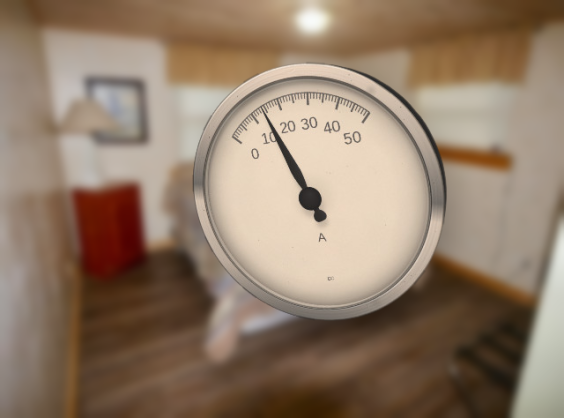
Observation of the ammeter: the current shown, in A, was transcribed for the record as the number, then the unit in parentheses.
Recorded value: 15 (A)
